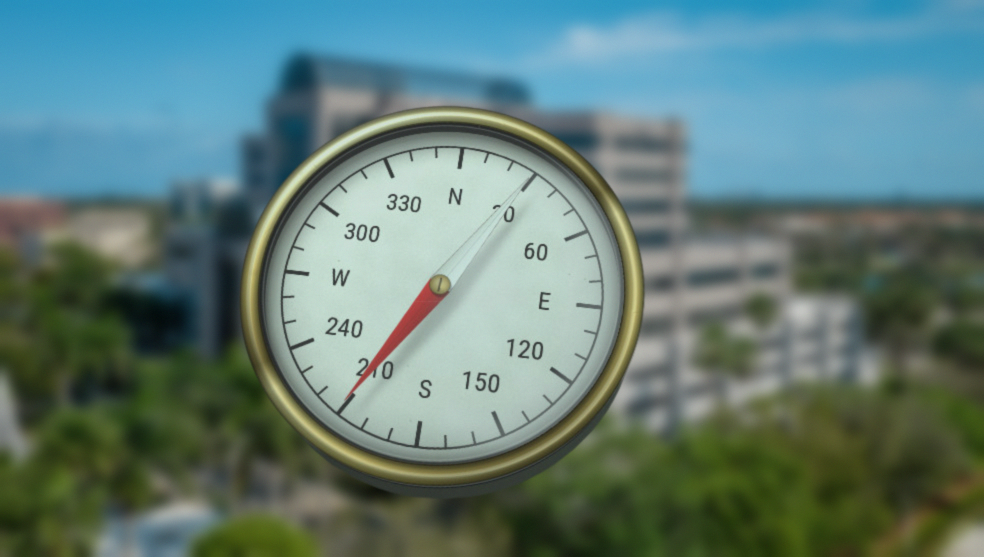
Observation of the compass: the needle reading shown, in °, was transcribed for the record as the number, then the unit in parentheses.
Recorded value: 210 (°)
